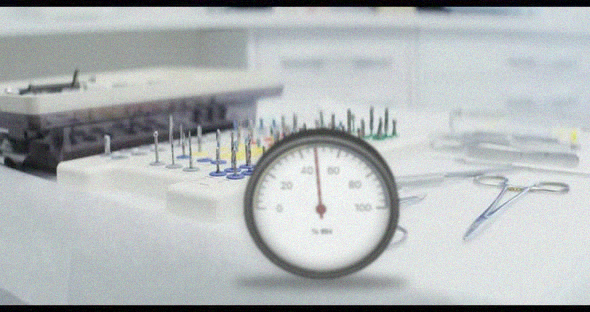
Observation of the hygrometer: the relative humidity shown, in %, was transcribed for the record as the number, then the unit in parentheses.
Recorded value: 48 (%)
